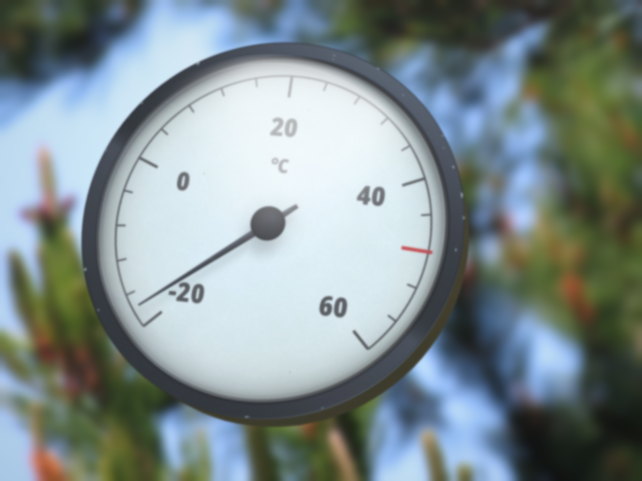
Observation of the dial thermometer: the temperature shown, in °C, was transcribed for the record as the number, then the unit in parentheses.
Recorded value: -18 (°C)
